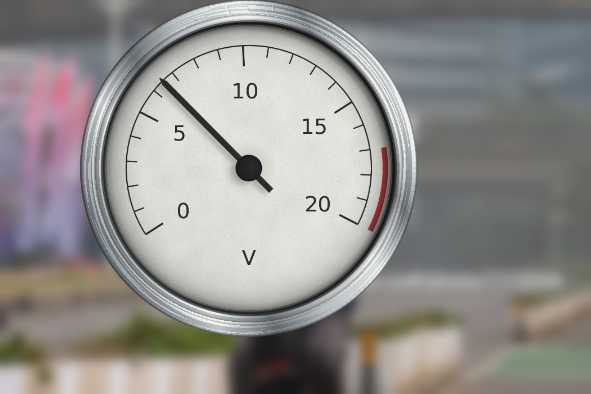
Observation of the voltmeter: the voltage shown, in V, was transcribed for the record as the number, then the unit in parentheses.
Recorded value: 6.5 (V)
